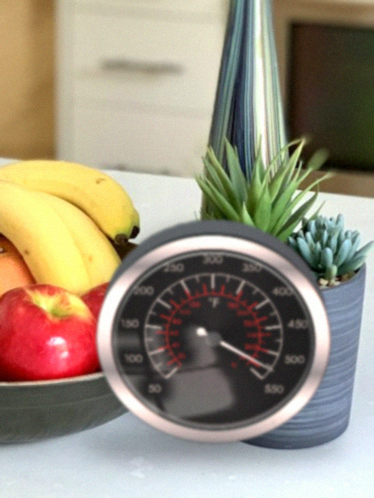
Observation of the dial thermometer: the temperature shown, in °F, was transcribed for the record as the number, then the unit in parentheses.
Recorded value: 525 (°F)
